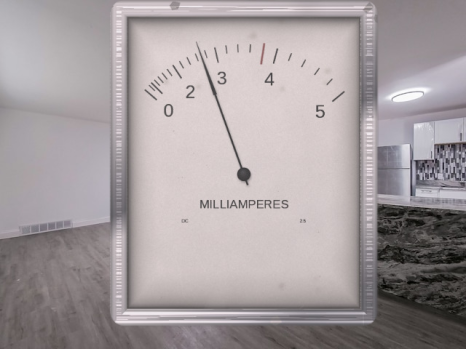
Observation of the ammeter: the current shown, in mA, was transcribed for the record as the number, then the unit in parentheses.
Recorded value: 2.7 (mA)
